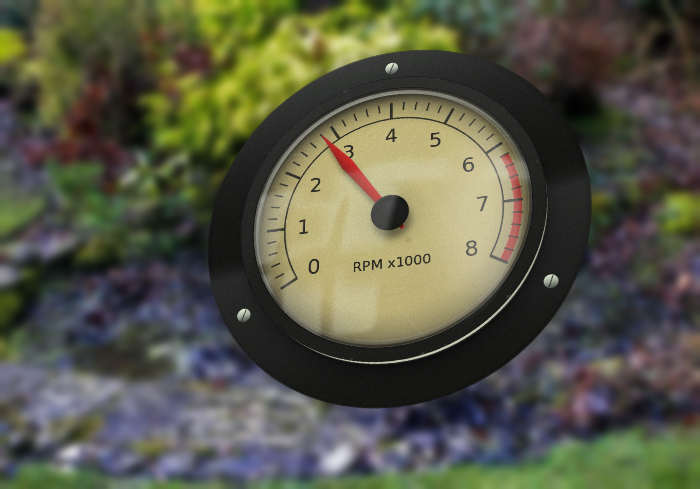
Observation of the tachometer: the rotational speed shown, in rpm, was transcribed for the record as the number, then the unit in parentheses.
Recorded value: 2800 (rpm)
